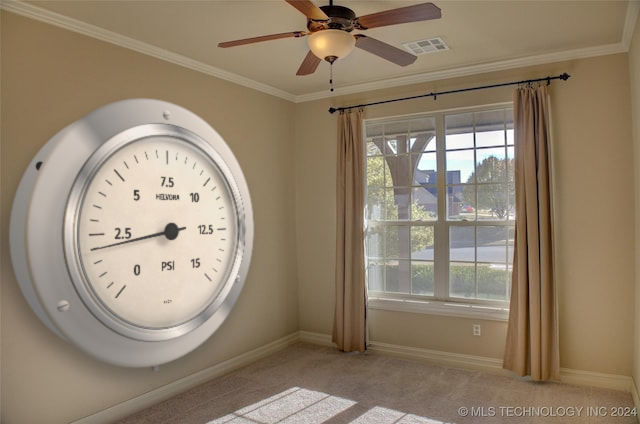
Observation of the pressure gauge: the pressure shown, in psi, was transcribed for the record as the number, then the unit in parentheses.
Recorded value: 2 (psi)
